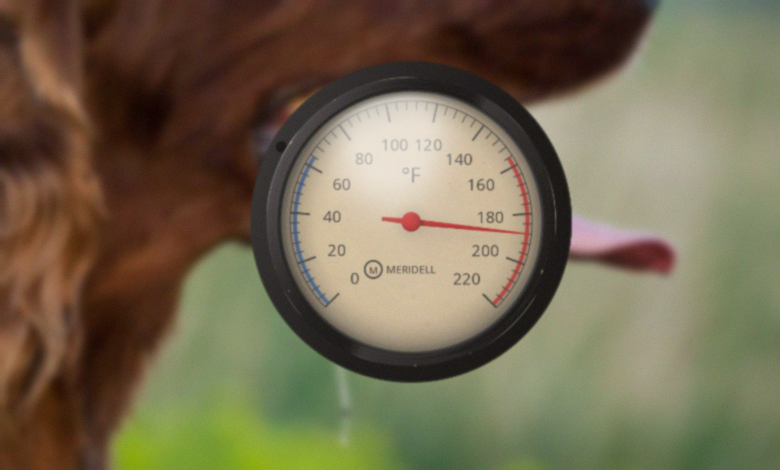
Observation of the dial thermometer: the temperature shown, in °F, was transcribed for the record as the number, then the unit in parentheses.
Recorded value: 188 (°F)
